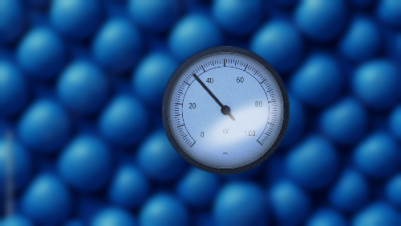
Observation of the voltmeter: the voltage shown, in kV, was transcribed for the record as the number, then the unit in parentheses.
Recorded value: 35 (kV)
